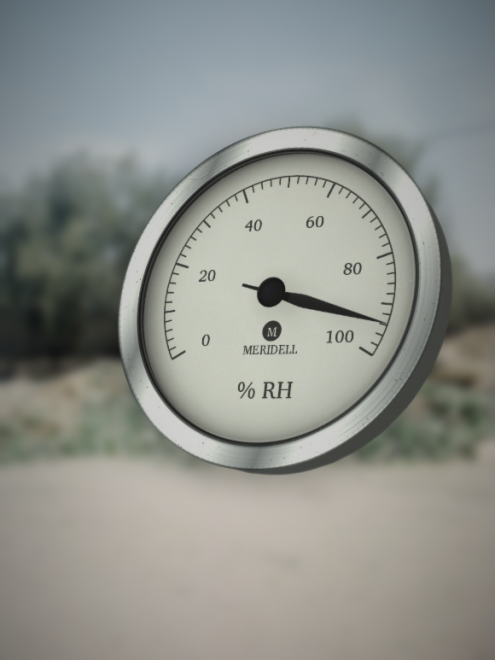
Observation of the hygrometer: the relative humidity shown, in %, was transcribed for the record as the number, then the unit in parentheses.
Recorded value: 94 (%)
